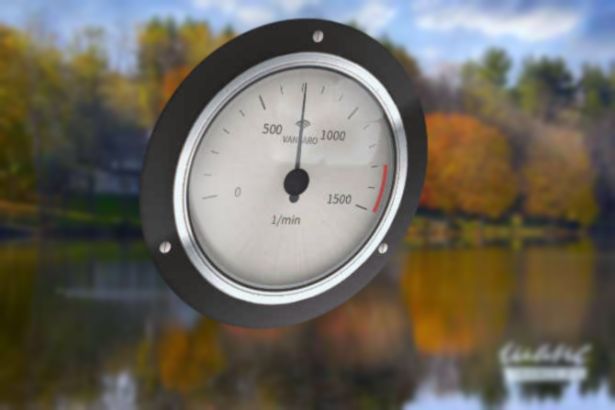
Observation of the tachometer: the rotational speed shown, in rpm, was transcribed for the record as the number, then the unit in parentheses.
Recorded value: 700 (rpm)
